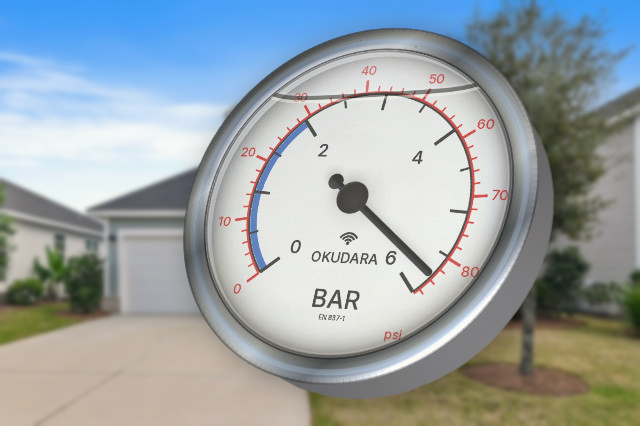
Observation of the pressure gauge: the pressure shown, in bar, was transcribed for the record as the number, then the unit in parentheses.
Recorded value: 5.75 (bar)
